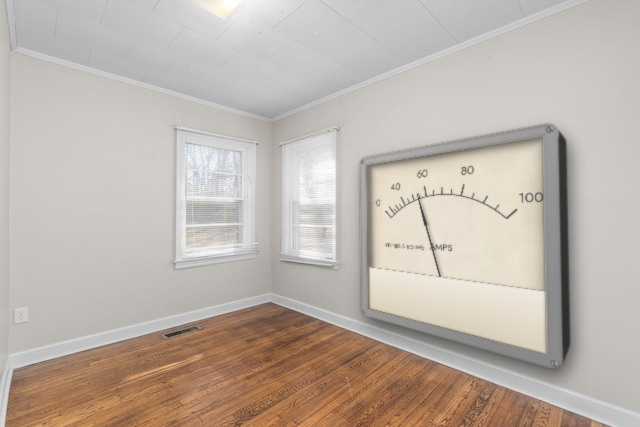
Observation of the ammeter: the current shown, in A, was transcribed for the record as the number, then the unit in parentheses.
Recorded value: 55 (A)
